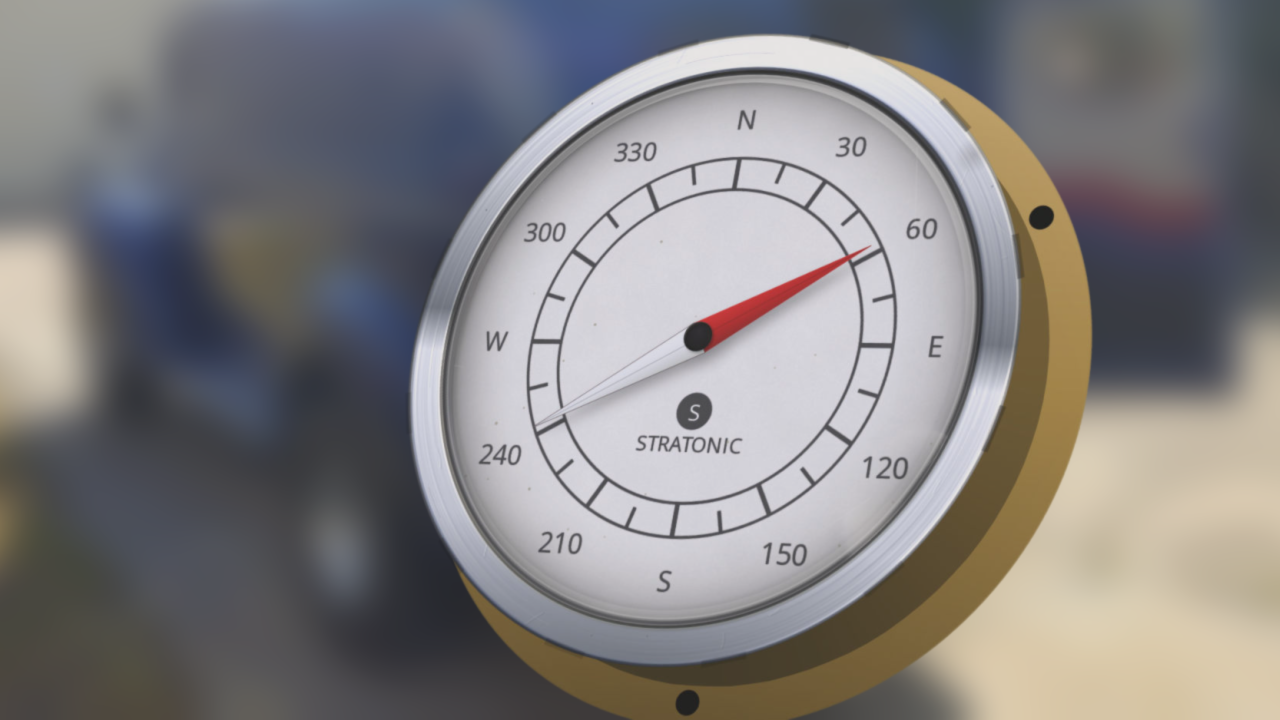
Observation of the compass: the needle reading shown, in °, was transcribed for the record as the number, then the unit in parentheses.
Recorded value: 60 (°)
